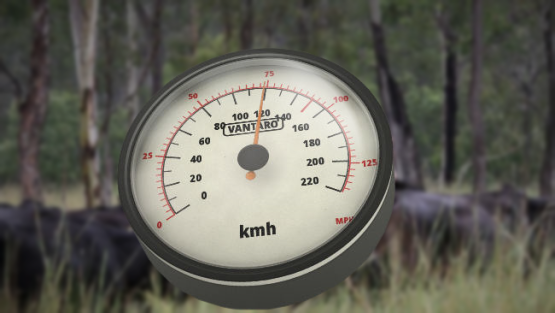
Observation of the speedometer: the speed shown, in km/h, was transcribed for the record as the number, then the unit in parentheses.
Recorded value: 120 (km/h)
